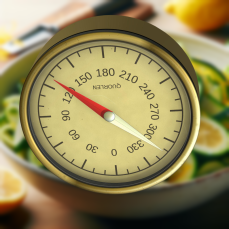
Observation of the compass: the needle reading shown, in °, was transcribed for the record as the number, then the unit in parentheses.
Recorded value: 130 (°)
